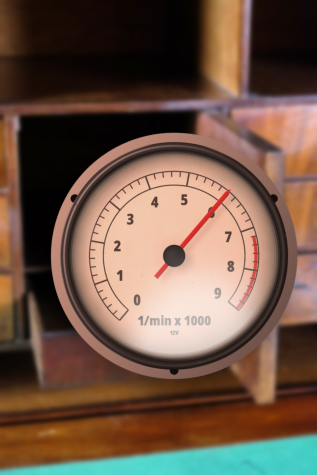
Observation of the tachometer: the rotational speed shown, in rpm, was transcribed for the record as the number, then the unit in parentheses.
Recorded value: 6000 (rpm)
